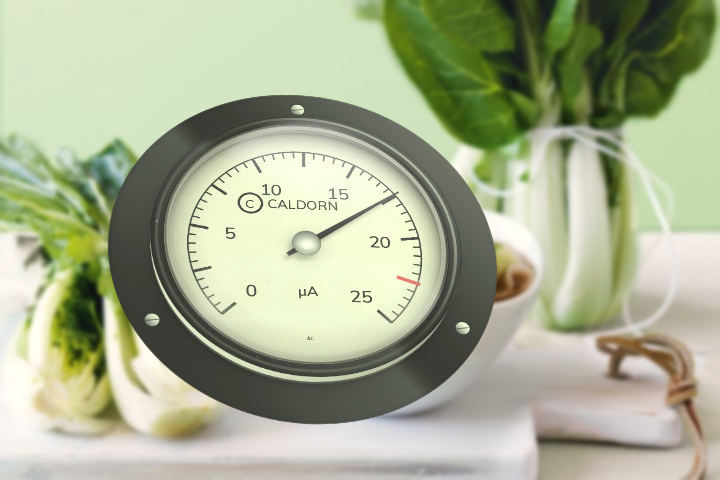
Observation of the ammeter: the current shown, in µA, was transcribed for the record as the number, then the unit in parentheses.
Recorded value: 17.5 (µA)
